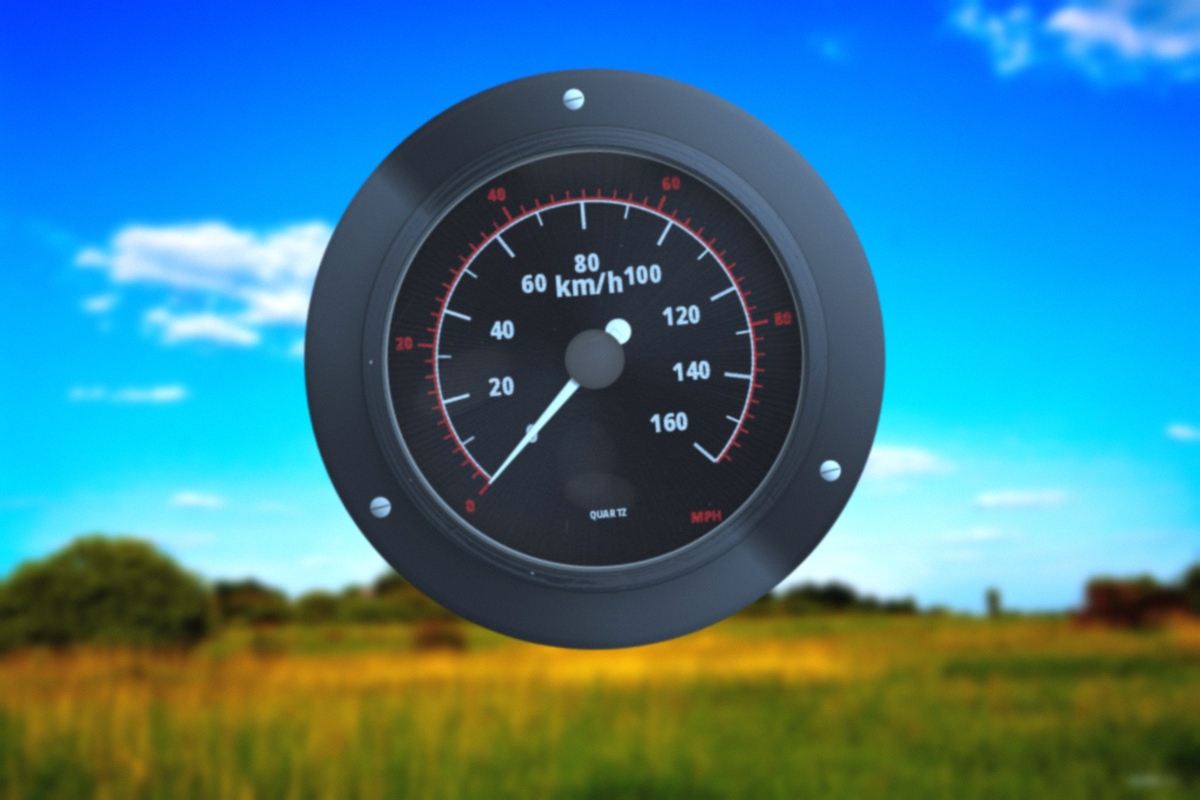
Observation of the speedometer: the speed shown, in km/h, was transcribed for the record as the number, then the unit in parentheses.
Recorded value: 0 (km/h)
